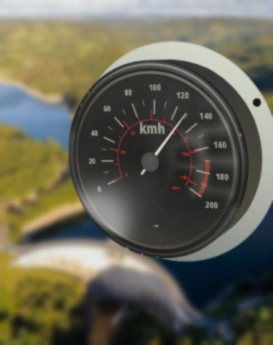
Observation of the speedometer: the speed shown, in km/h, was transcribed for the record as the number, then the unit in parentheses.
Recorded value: 130 (km/h)
